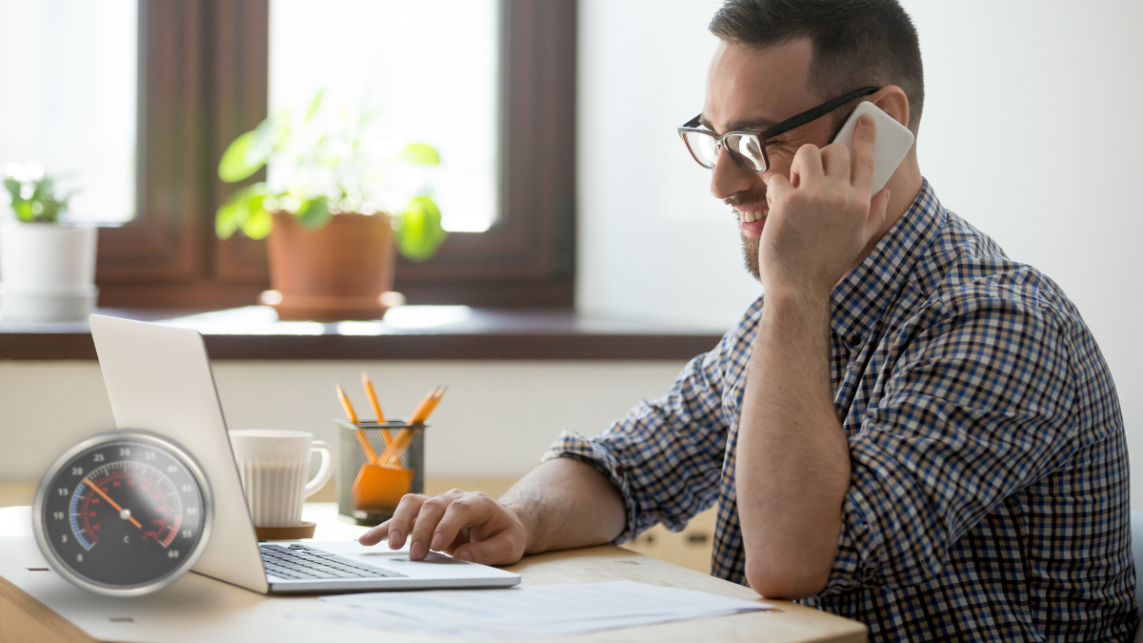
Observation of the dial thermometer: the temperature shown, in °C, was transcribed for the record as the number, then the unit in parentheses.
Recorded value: 20 (°C)
